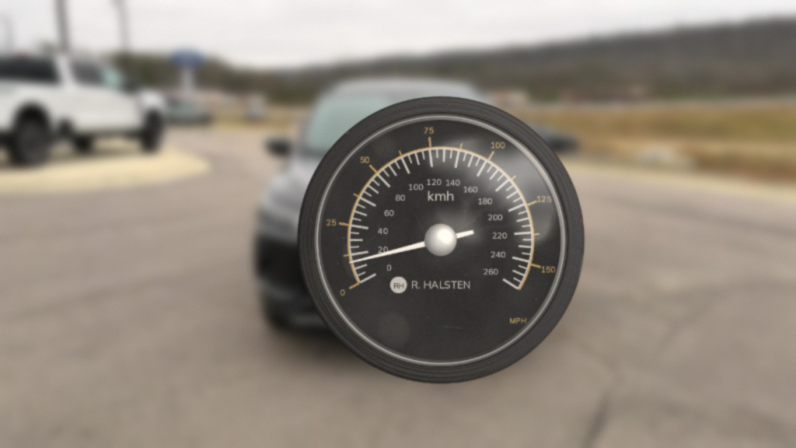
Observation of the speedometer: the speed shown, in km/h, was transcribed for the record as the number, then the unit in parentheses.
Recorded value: 15 (km/h)
